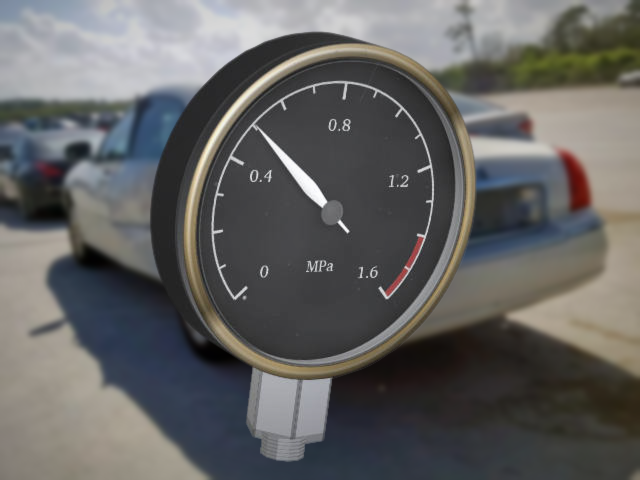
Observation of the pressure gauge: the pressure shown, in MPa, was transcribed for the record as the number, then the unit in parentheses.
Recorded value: 0.5 (MPa)
